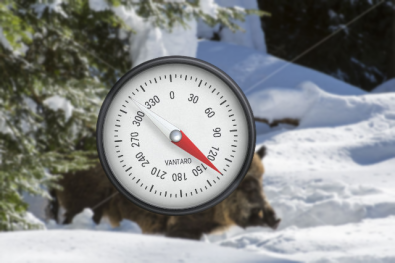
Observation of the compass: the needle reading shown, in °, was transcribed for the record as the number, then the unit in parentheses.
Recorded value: 135 (°)
